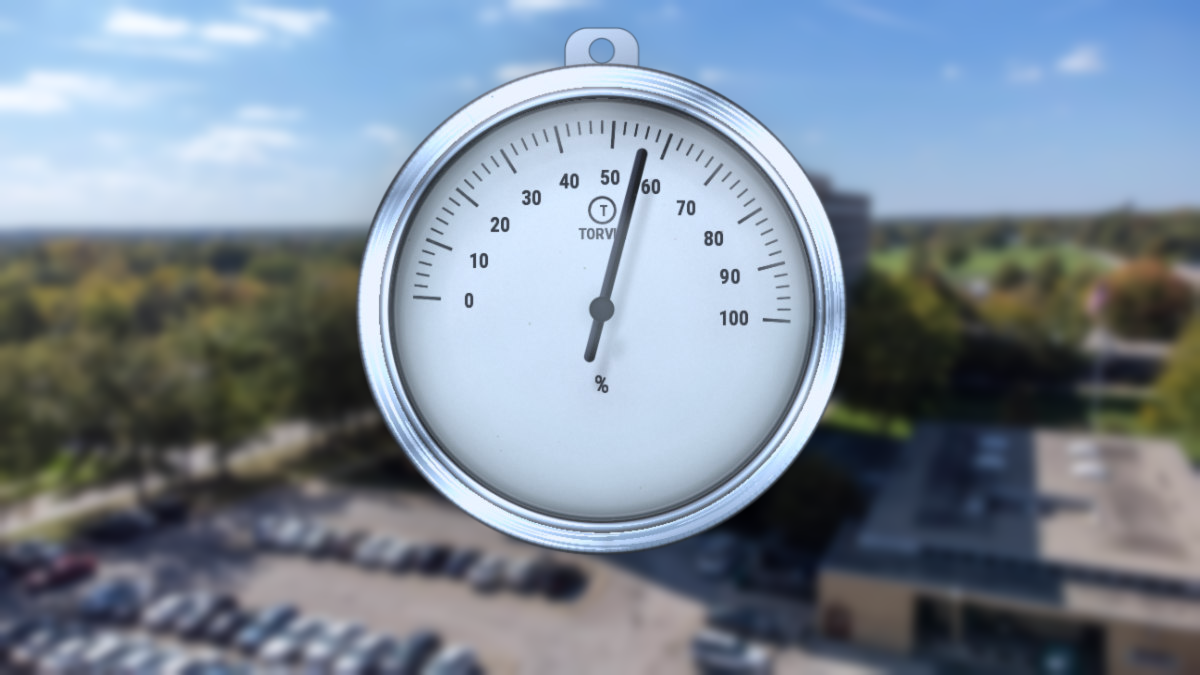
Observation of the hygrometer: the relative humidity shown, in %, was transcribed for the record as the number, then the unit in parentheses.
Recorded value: 56 (%)
